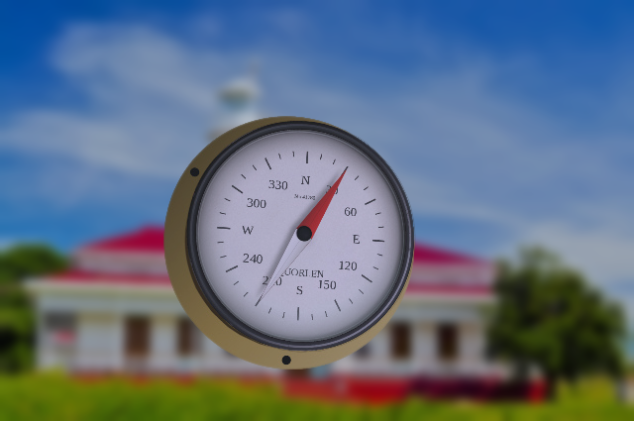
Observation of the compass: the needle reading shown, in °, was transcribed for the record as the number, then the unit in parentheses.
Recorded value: 30 (°)
